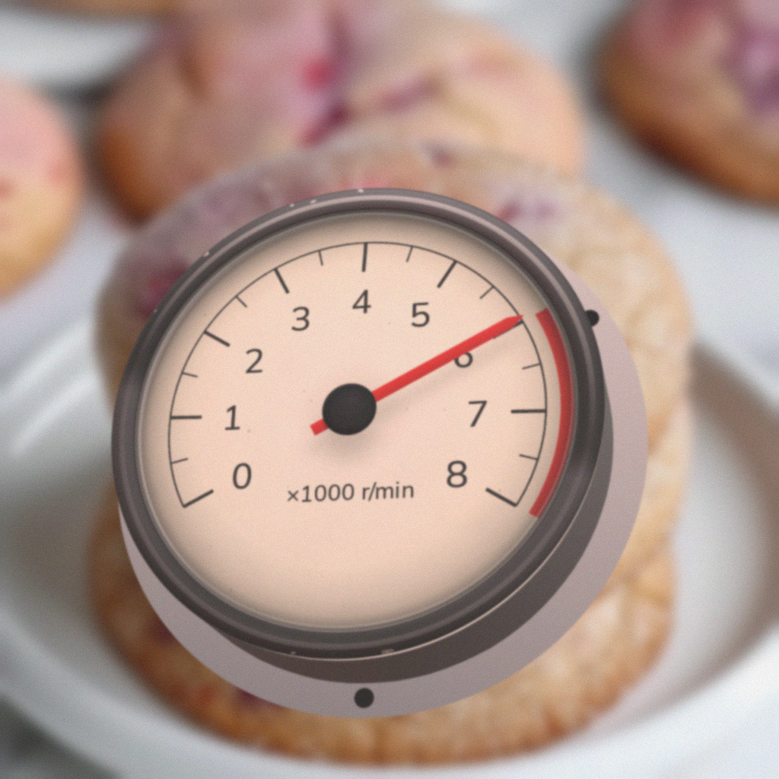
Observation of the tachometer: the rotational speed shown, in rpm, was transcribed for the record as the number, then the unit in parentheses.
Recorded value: 6000 (rpm)
